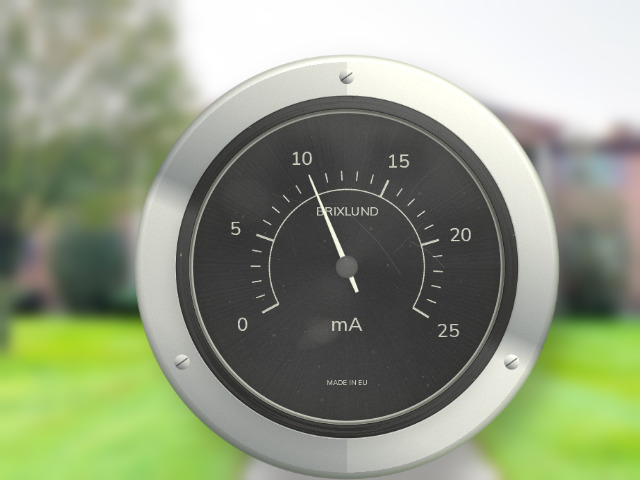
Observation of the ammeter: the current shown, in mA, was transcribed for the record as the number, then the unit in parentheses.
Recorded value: 10 (mA)
